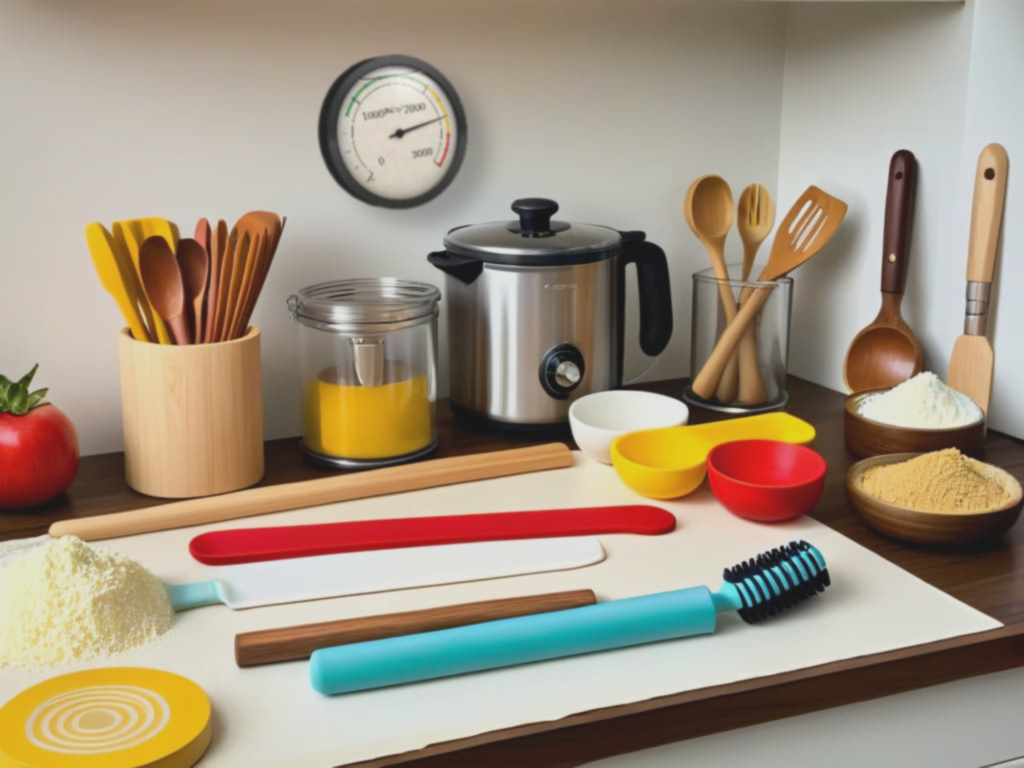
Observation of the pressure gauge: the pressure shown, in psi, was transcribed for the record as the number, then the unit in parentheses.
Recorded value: 2400 (psi)
